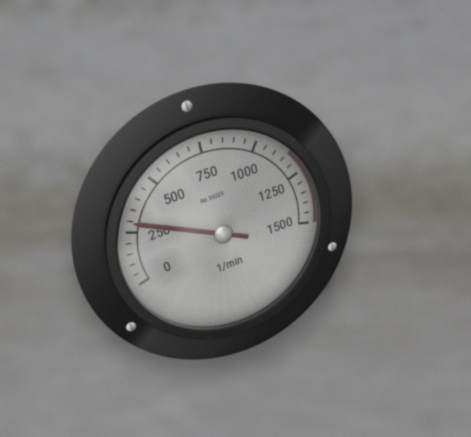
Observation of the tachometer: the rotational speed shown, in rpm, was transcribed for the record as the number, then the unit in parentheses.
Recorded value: 300 (rpm)
